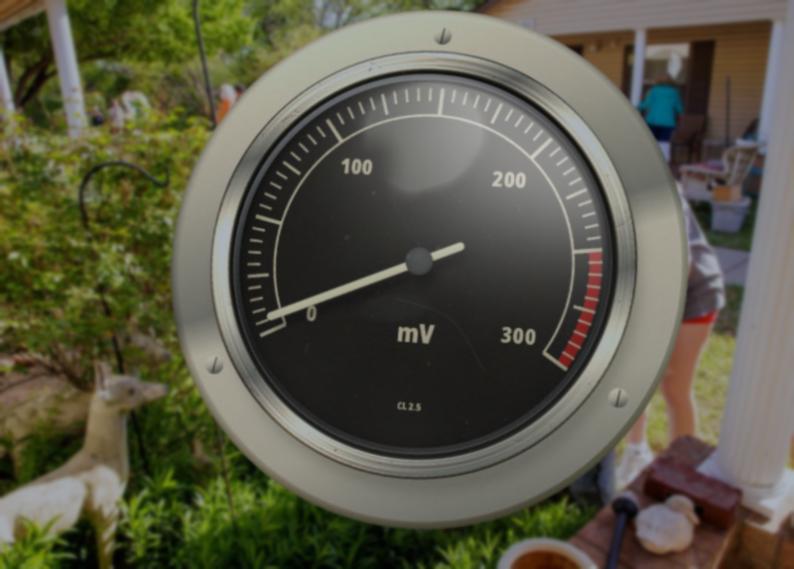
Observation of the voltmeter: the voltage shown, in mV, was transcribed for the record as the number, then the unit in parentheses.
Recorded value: 5 (mV)
